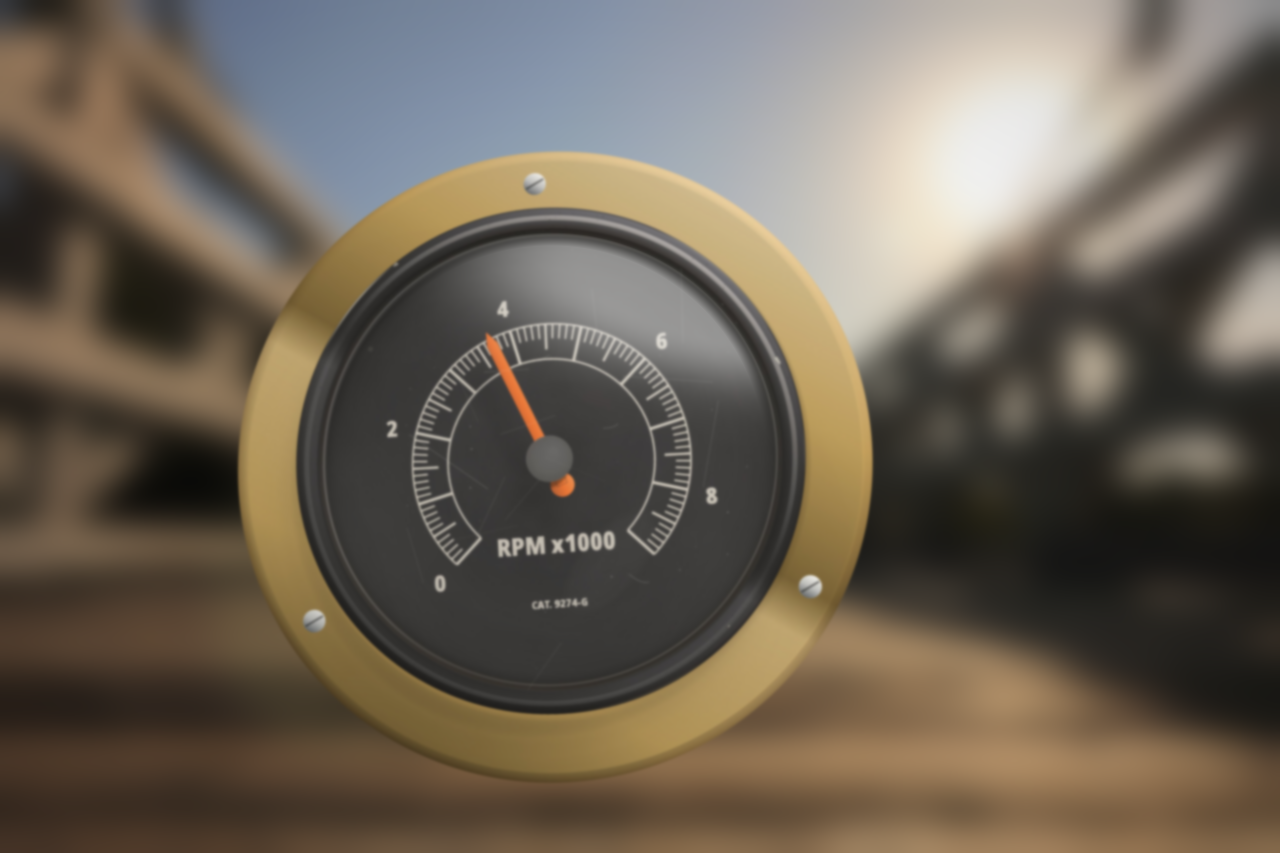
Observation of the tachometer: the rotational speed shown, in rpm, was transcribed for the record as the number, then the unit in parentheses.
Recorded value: 3700 (rpm)
